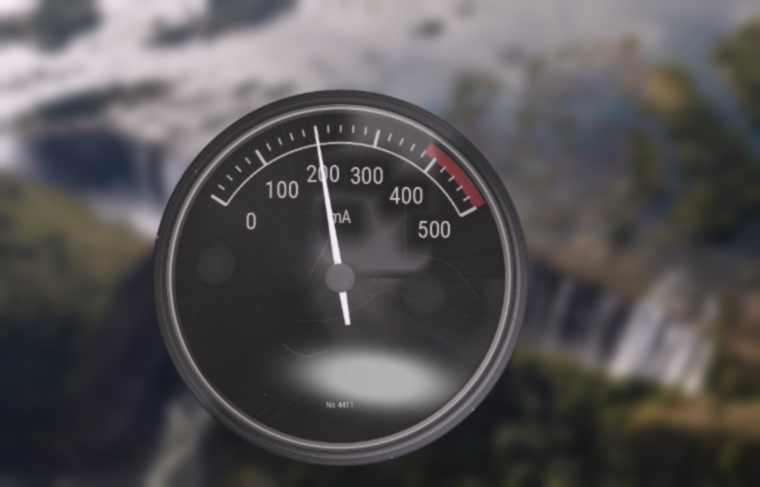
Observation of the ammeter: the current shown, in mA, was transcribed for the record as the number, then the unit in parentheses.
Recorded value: 200 (mA)
